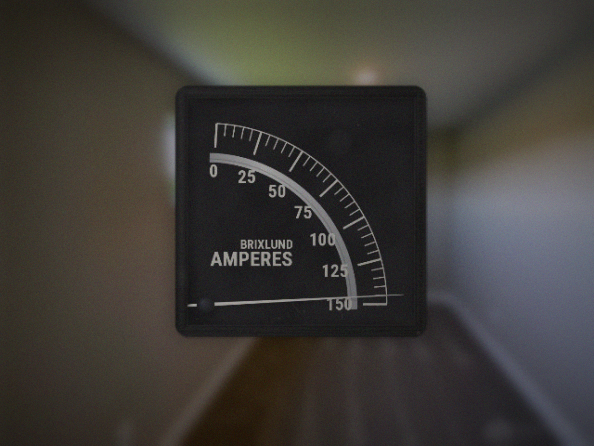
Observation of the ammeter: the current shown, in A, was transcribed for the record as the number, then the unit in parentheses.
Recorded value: 145 (A)
